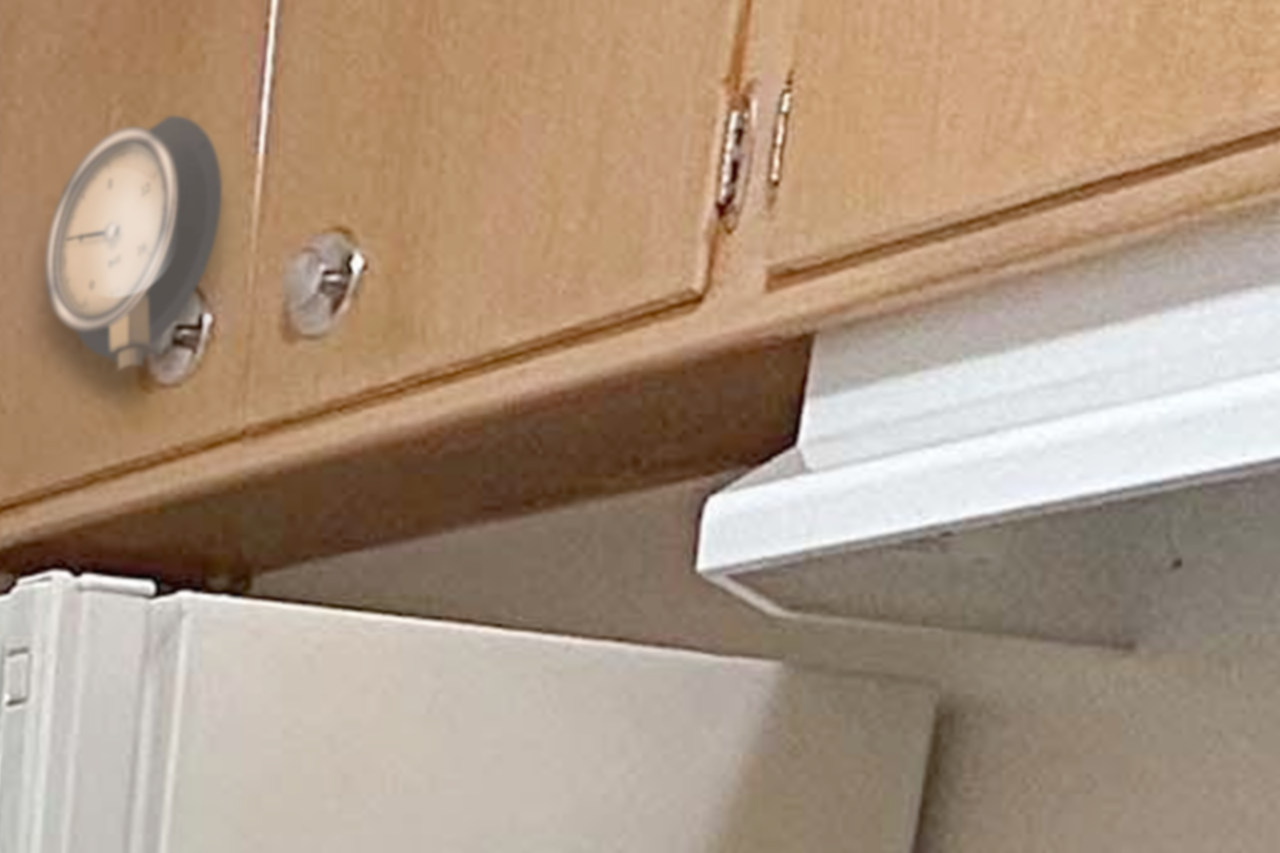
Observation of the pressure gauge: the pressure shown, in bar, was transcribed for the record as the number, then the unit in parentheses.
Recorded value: 4 (bar)
